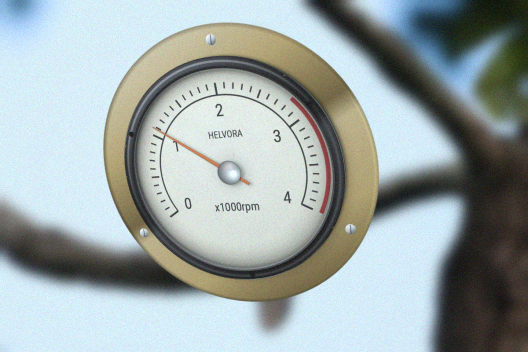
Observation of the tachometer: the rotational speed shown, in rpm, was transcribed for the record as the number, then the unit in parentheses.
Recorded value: 1100 (rpm)
